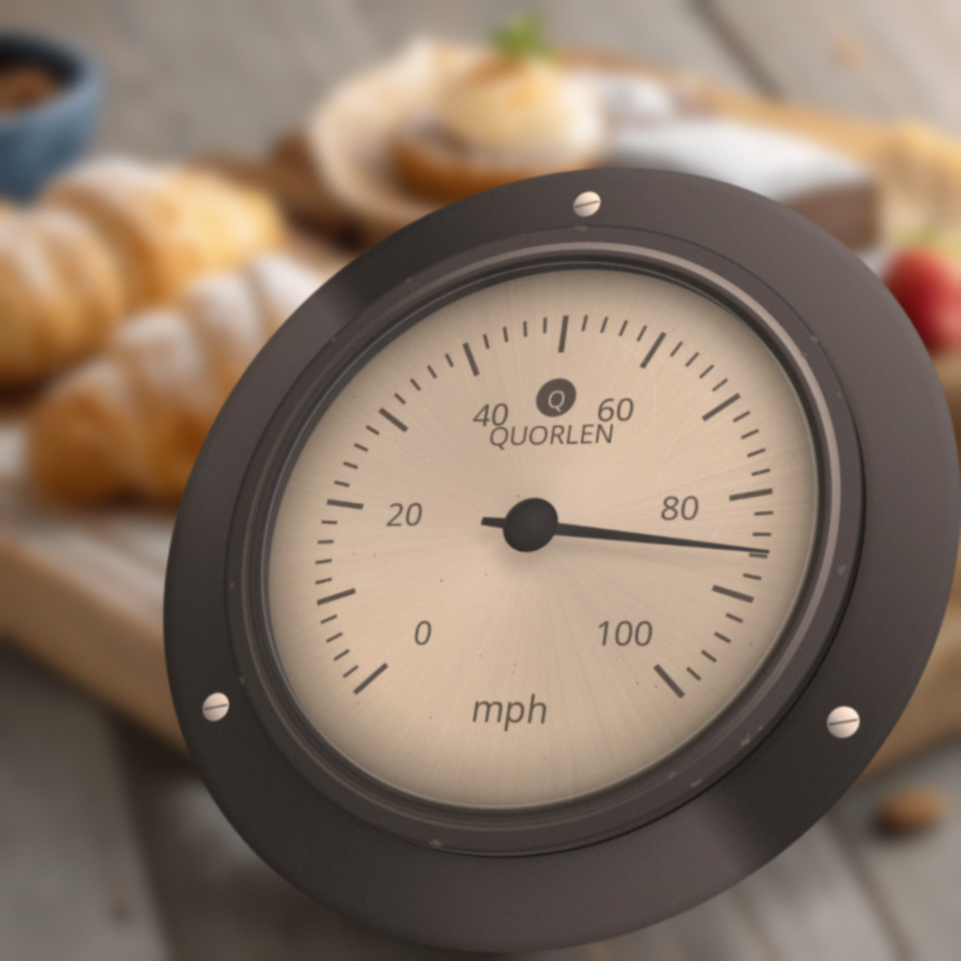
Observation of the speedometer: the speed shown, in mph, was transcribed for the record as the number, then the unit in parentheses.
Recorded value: 86 (mph)
